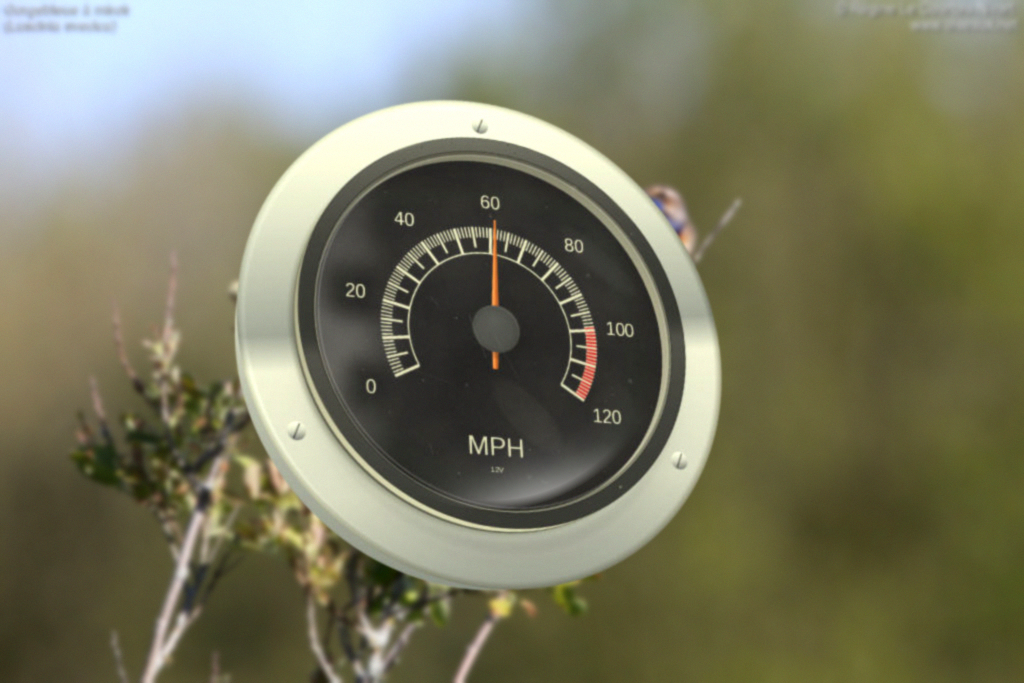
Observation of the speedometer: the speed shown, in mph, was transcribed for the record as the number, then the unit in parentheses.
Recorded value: 60 (mph)
